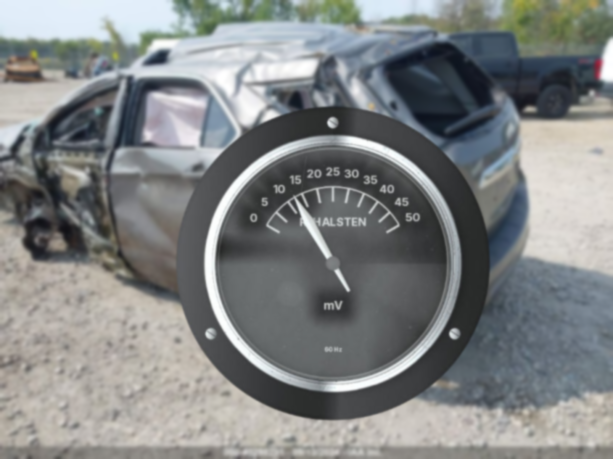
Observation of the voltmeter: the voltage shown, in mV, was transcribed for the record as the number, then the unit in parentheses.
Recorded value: 12.5 (mV)
